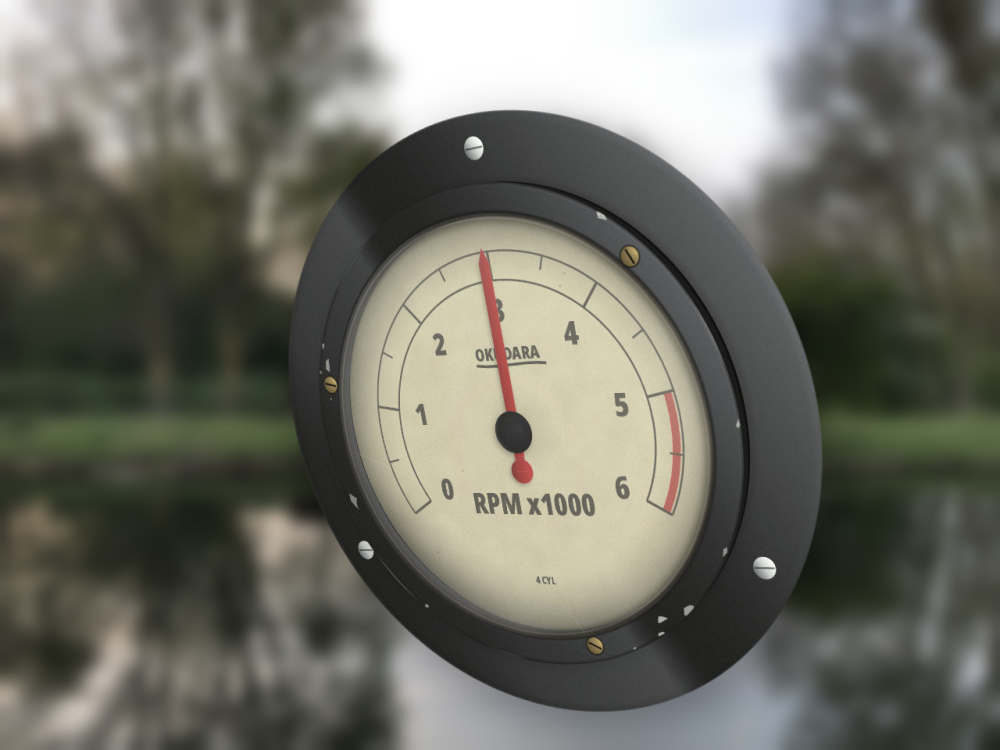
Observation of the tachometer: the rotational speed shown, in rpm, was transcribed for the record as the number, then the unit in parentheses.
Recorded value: 3000 (rpm)
